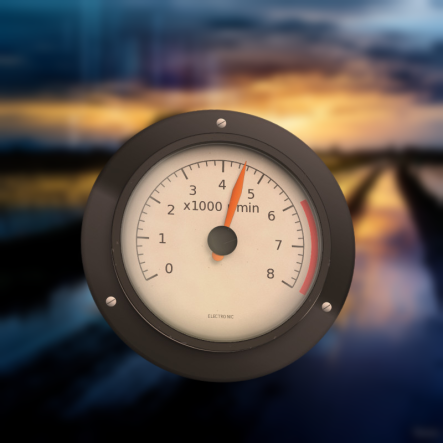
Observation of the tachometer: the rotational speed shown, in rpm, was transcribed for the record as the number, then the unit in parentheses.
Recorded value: 4500 (rpm)
